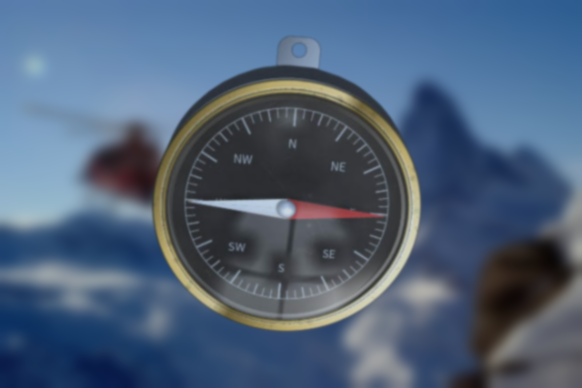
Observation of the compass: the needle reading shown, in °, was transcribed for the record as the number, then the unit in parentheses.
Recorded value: 90 (°)
